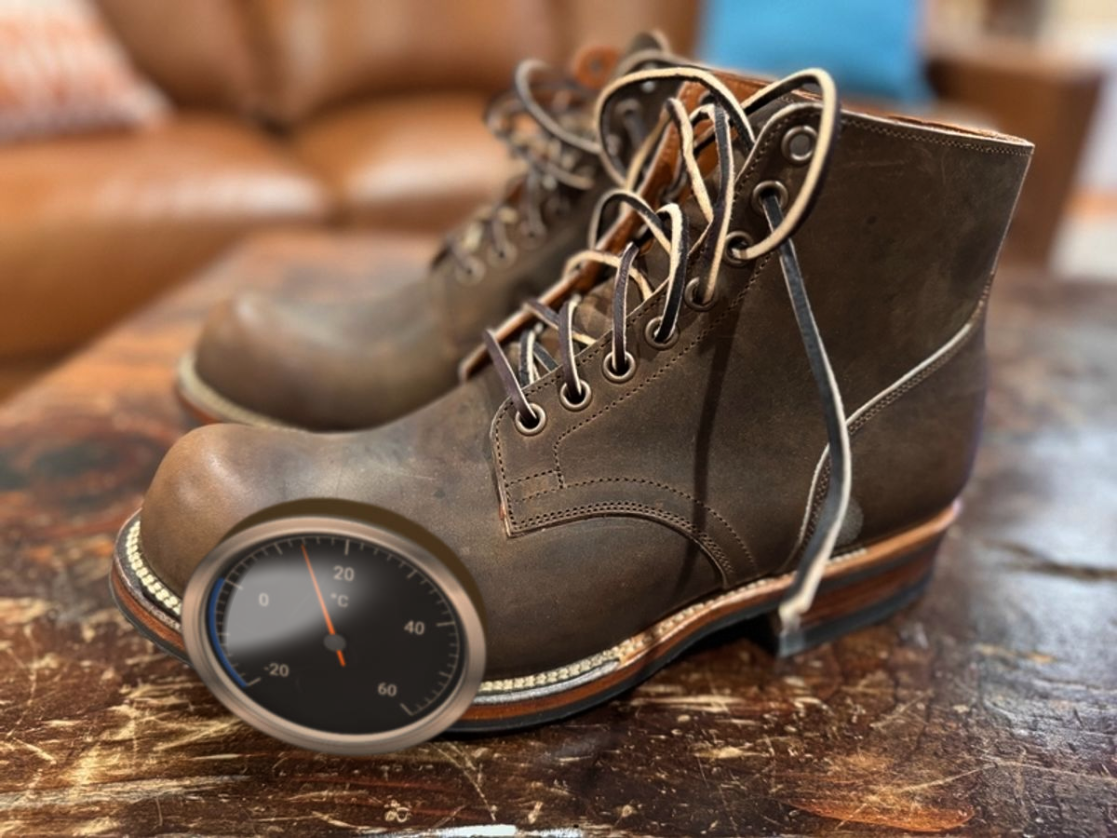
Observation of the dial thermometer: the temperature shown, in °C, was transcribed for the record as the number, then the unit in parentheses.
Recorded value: 14 (°C)
